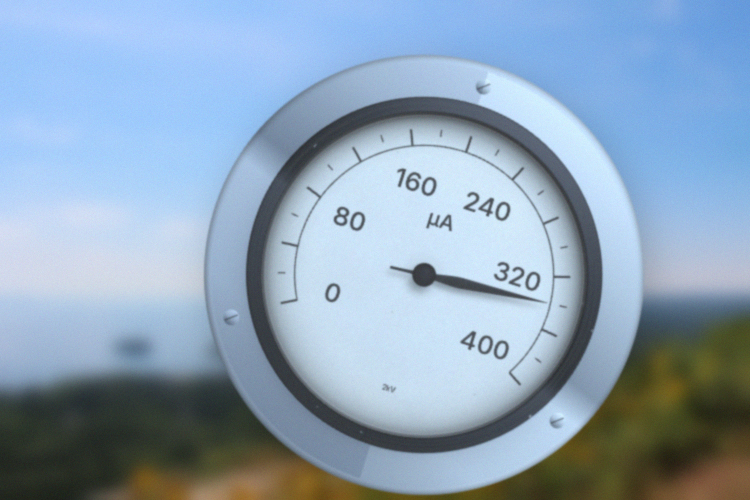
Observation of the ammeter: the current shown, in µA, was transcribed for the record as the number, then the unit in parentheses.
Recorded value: 340 (µA)
